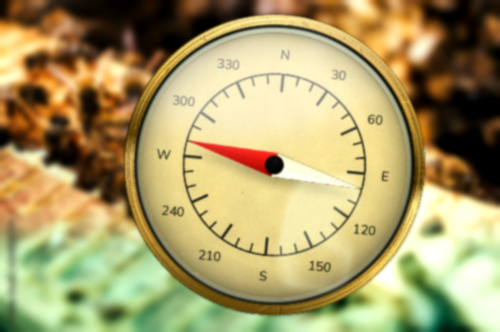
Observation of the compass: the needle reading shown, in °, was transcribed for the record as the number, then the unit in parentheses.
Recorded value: 280 (°)
